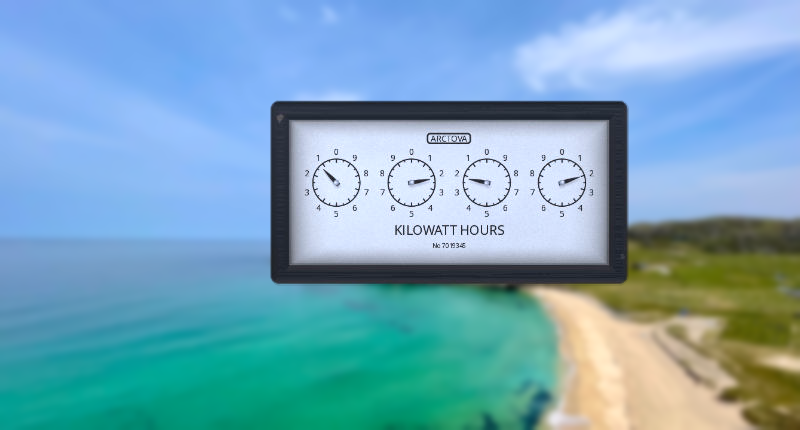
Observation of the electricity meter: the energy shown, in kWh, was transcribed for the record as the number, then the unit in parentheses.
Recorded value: 1222 (kWh)
